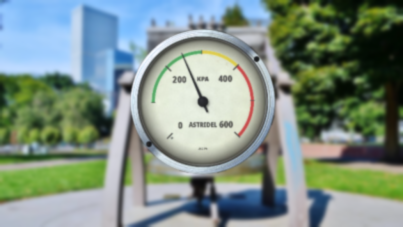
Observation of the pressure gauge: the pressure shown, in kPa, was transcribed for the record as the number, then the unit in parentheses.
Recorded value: 250 (kPa)
